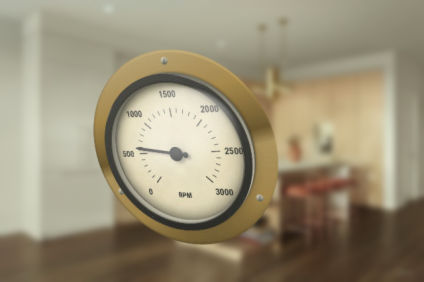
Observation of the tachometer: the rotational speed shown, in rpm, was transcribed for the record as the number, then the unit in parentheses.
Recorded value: 600 (rpm)
